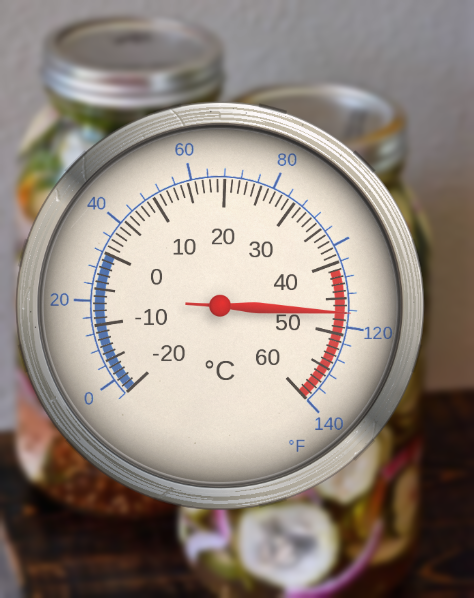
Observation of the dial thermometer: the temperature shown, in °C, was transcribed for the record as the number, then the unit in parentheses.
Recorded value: 47 (°C)
